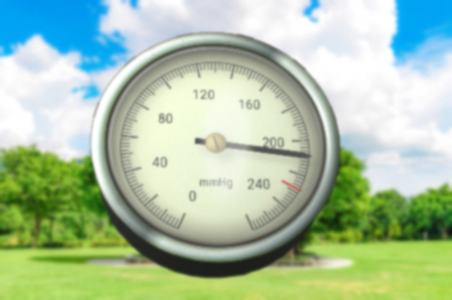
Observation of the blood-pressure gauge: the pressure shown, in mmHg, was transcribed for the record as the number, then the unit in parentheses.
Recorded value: 210 (mmHg)
